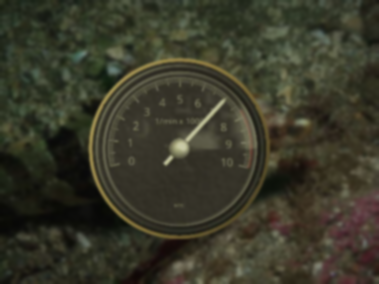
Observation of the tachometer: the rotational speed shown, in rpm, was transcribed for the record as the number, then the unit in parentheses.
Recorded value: 7000 (rpm)
